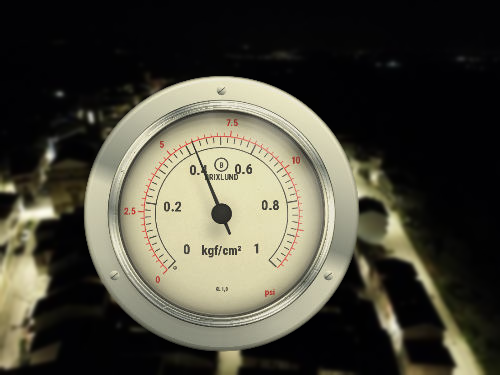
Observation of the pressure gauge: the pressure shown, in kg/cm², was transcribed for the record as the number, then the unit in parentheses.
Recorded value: 0.42 (kg/cm²)
